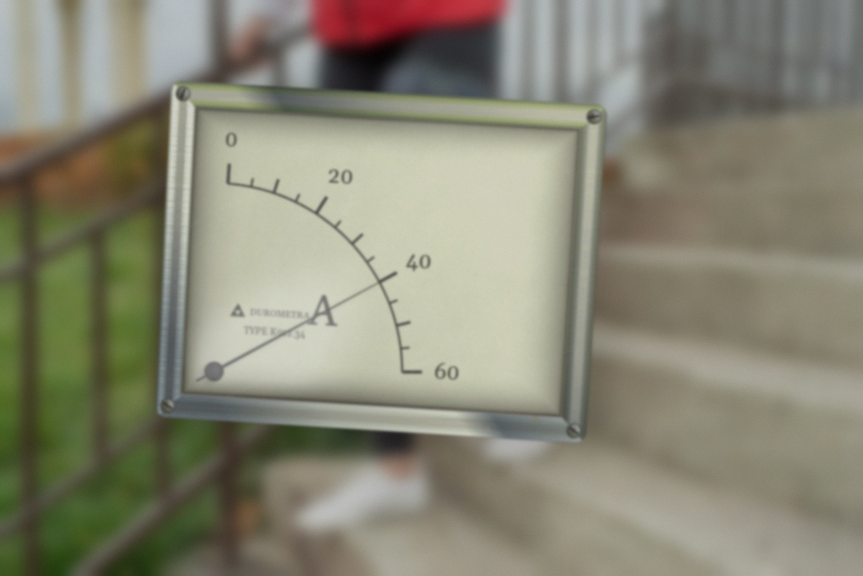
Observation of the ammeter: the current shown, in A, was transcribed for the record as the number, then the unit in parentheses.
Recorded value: 40 (A)
